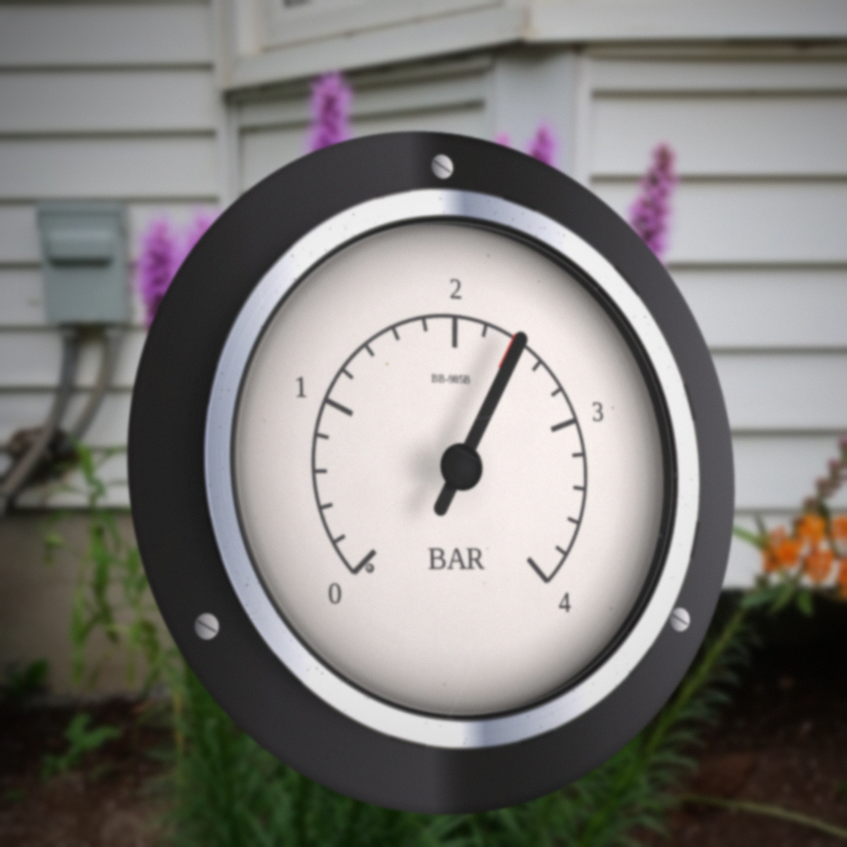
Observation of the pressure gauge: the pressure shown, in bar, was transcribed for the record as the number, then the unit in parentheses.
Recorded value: 2.4 (bar)
